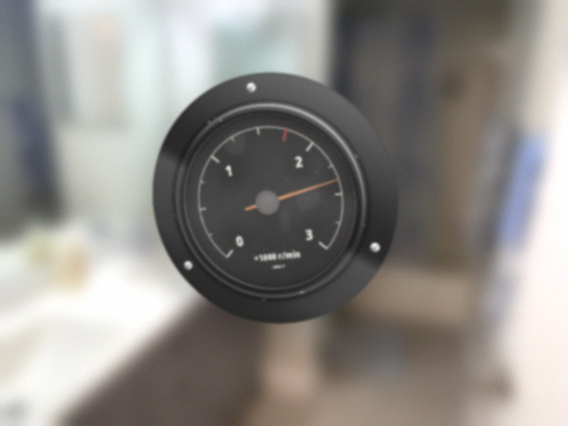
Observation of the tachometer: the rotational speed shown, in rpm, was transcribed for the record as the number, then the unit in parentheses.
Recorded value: 2375 (rpm)
